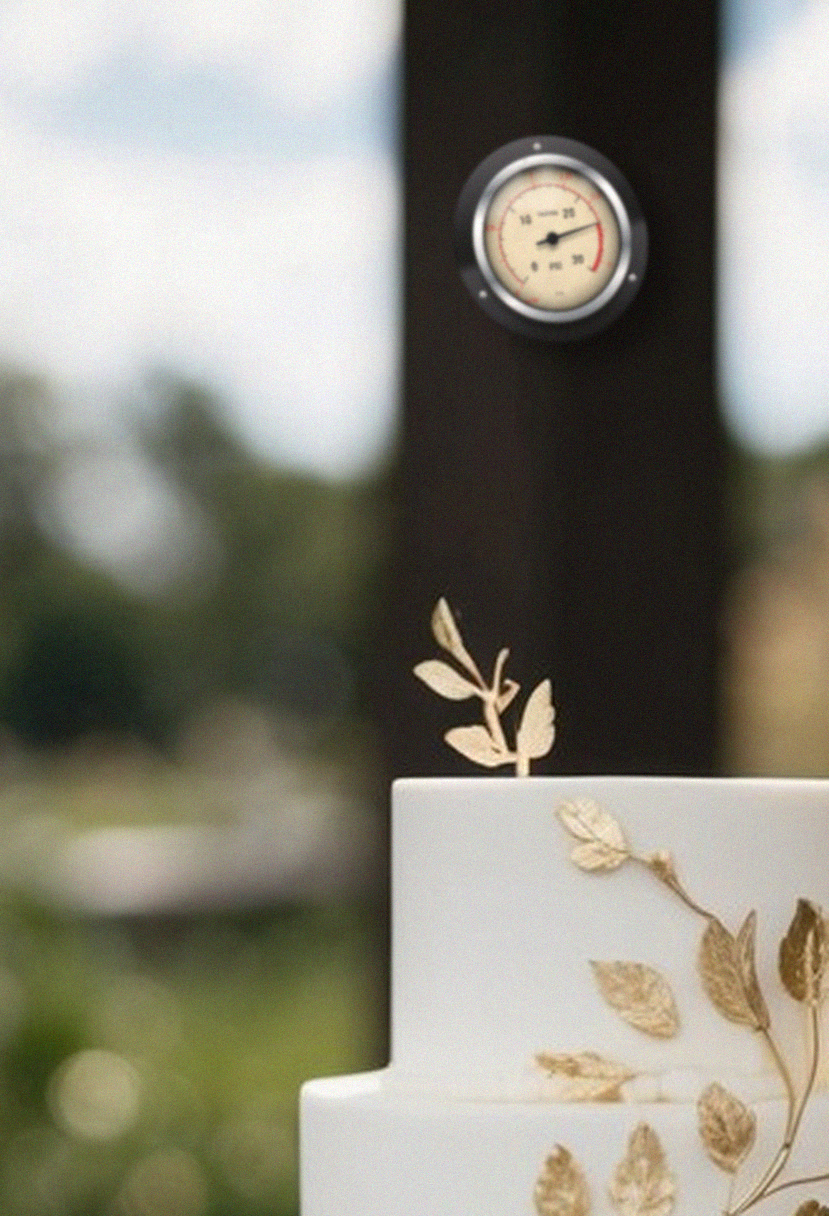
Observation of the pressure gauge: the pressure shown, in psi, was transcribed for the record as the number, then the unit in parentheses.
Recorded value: 24 (psi)
